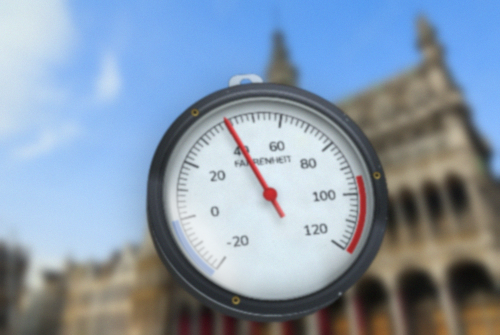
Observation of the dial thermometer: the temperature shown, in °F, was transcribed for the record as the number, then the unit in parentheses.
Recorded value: 40 (°F)
